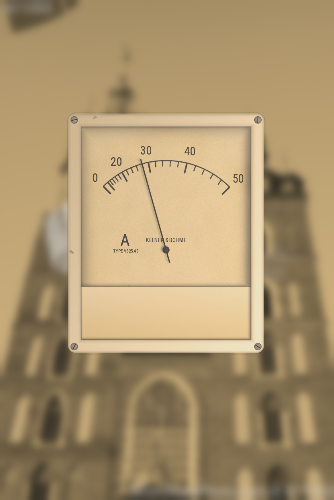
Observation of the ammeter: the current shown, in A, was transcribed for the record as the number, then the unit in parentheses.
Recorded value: 28 (A)
